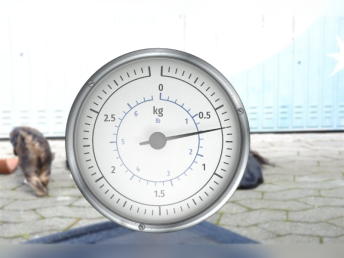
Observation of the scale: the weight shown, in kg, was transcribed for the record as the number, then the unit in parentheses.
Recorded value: 0.65 (kg)
